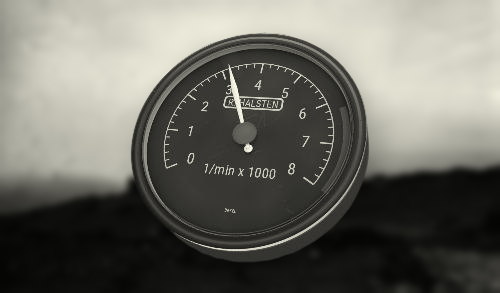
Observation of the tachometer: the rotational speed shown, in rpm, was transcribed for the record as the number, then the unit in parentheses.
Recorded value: 3200 (rpm)
